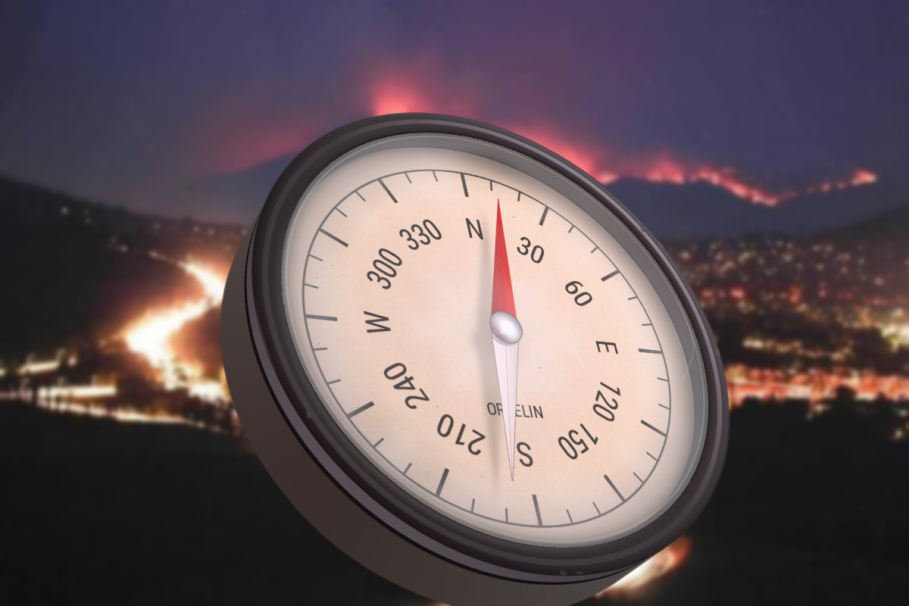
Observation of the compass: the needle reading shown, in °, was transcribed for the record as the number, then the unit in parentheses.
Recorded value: 10 (°)
